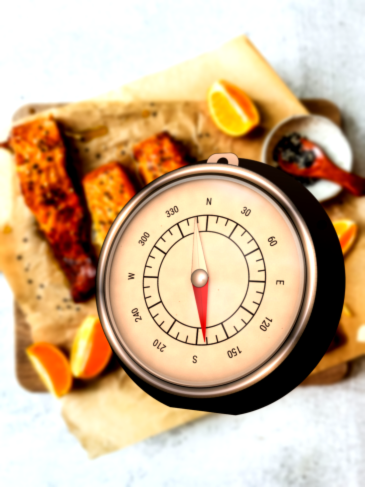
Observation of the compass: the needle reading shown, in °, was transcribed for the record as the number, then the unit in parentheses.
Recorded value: 170 (°)
